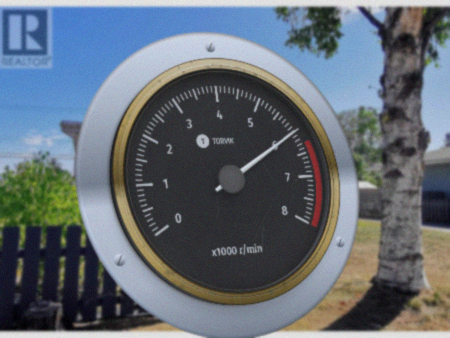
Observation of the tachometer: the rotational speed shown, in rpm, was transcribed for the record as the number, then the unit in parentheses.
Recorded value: 6000 (rpm)
